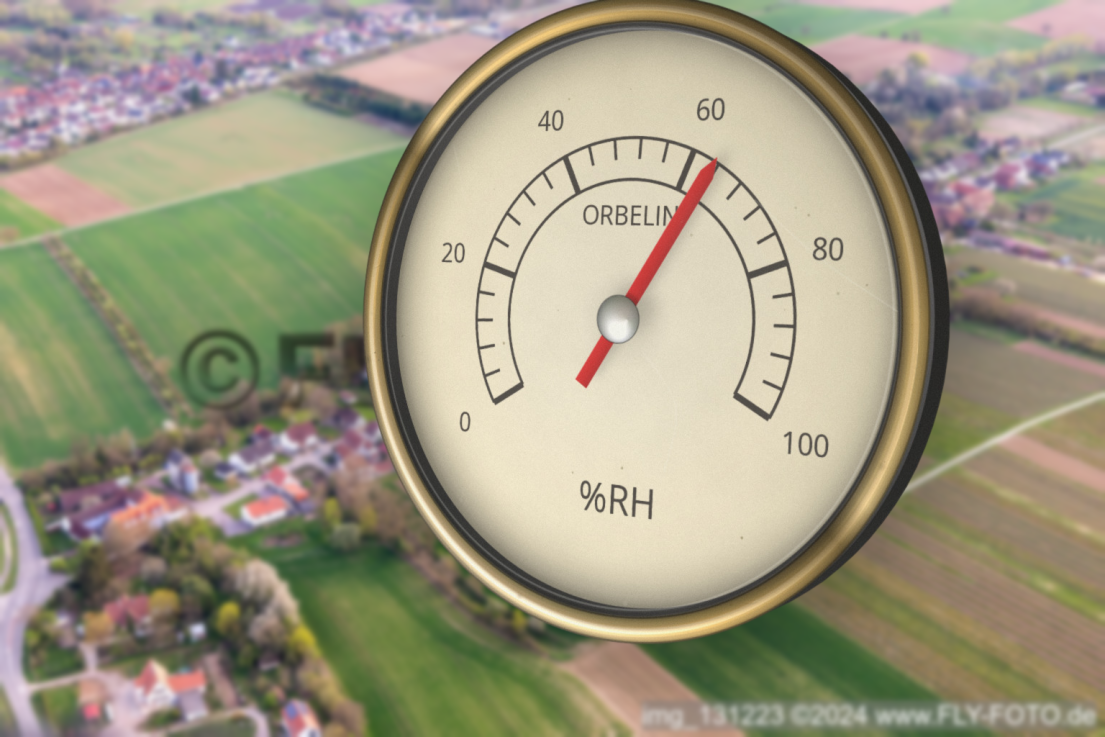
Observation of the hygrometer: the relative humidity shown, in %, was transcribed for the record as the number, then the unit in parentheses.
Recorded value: 64 (%)
